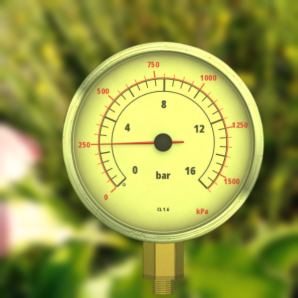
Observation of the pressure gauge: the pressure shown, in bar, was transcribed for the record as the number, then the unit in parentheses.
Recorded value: 2.5 (bar)
